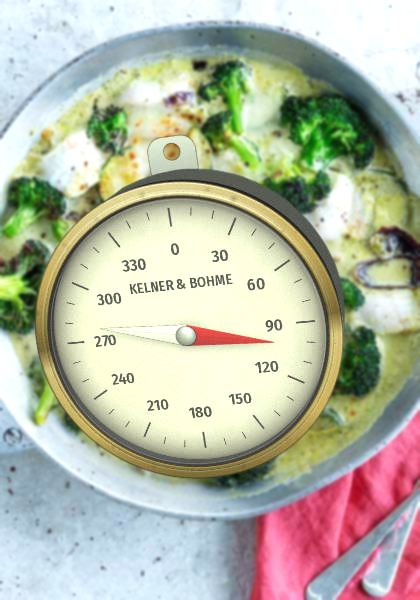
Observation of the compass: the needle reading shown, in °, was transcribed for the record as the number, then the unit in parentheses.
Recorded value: 100 (°)
